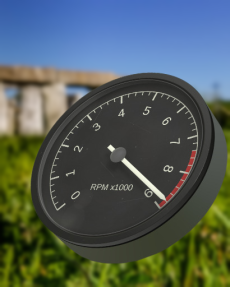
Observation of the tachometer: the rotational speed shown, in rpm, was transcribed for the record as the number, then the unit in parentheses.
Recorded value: 8800 (rpm)
